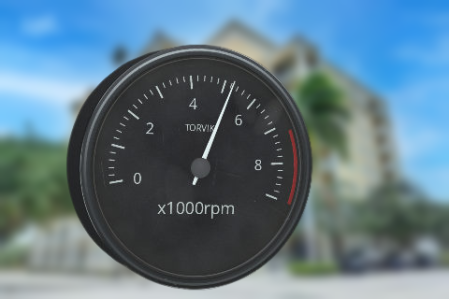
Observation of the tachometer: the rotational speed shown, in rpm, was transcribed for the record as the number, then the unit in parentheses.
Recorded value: 5200 (rpm)
